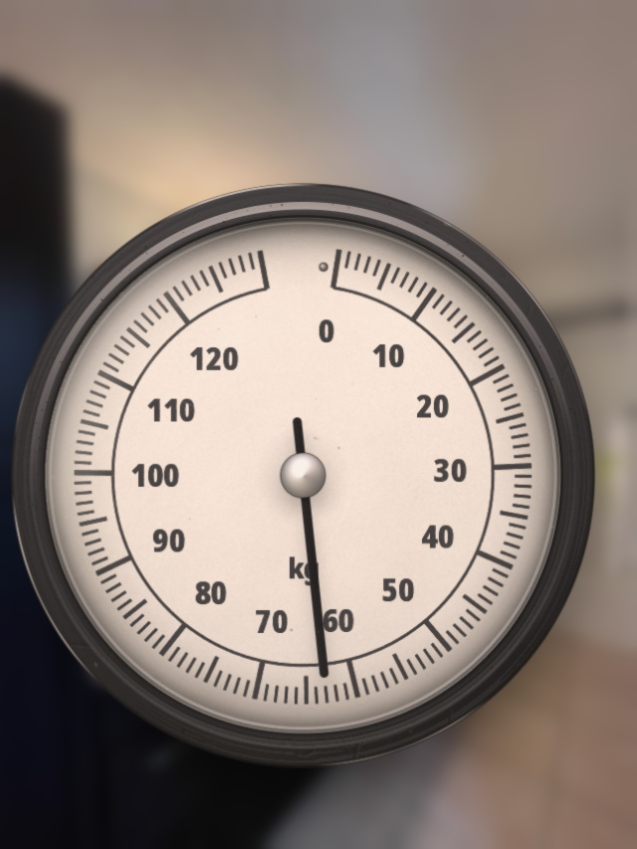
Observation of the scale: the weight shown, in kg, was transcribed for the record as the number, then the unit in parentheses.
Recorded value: 63 (kg)
